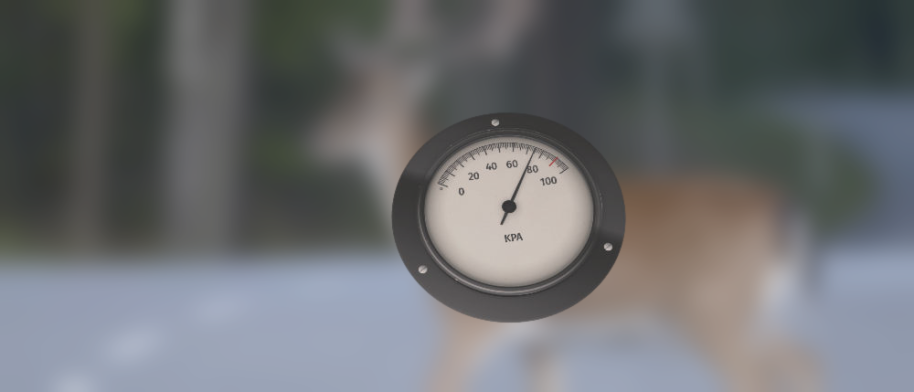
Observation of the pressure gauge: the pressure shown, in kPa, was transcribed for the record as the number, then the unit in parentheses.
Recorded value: 75 (kPa)
